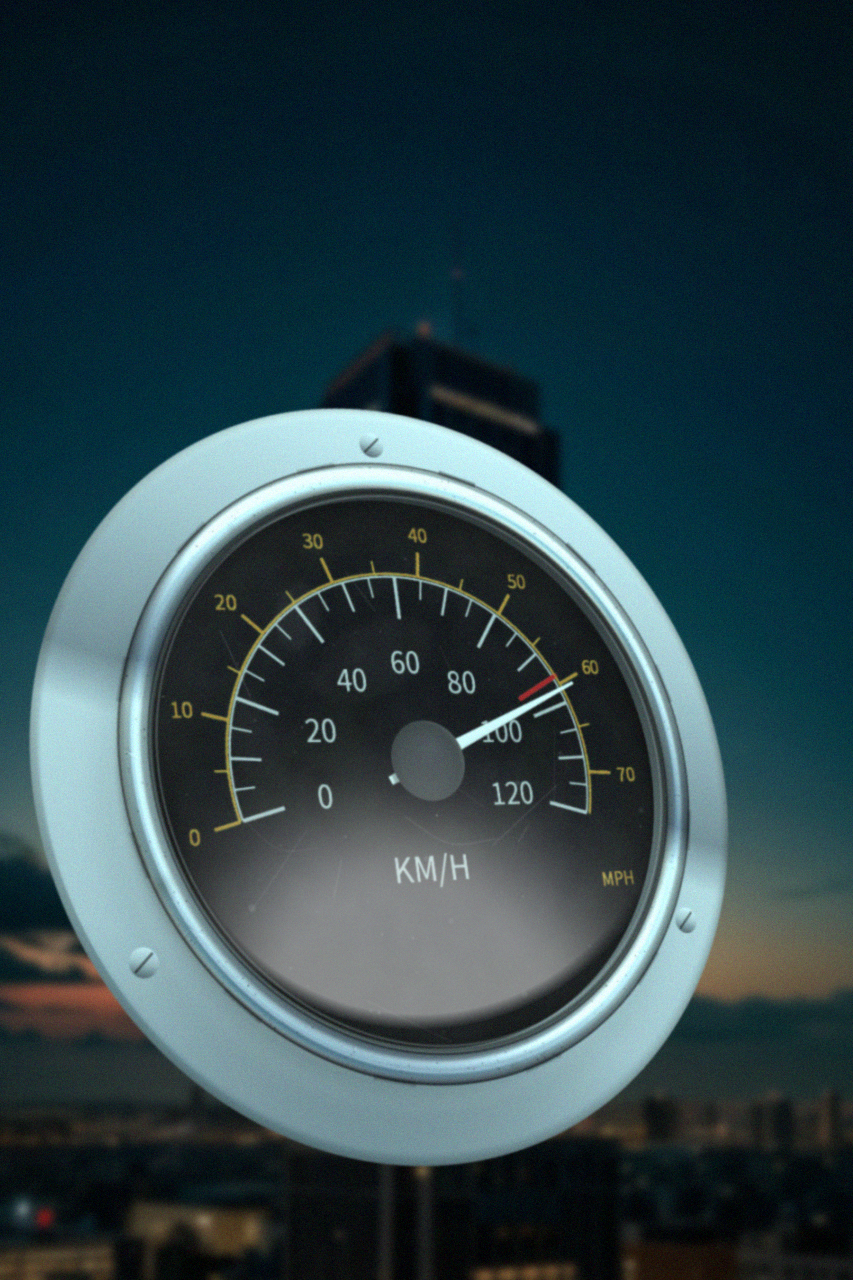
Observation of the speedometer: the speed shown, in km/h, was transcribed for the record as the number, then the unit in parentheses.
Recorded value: 97.5 (km/h)
